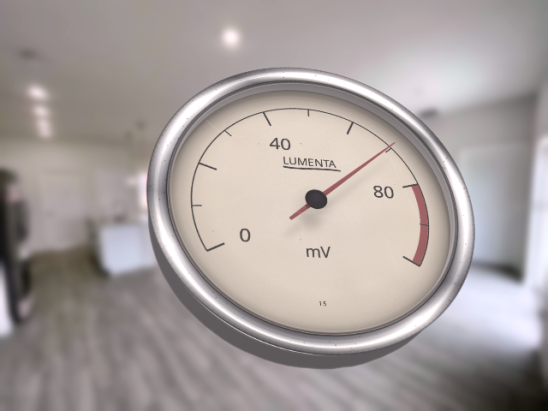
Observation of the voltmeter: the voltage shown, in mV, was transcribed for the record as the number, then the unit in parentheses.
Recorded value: 70 (mV)
